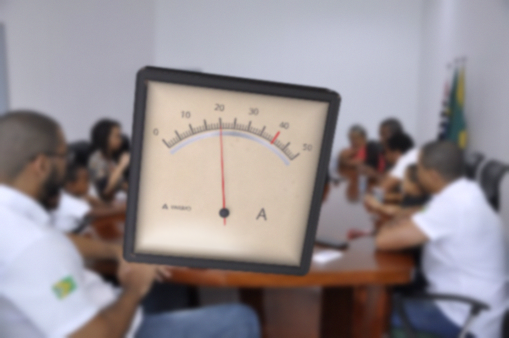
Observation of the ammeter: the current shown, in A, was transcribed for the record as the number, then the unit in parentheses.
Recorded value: 20 (A)
